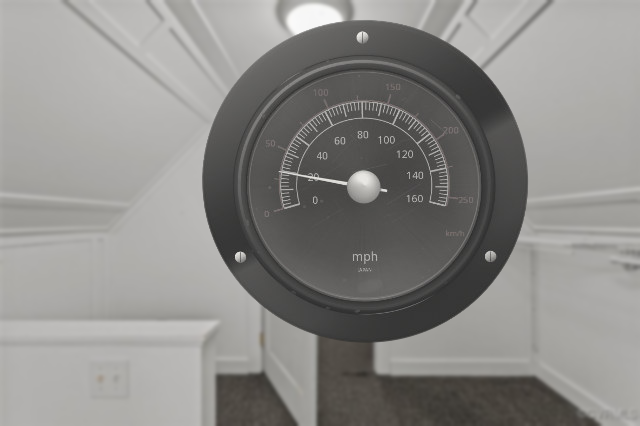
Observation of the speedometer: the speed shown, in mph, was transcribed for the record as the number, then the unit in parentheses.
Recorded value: 20 (mph)
